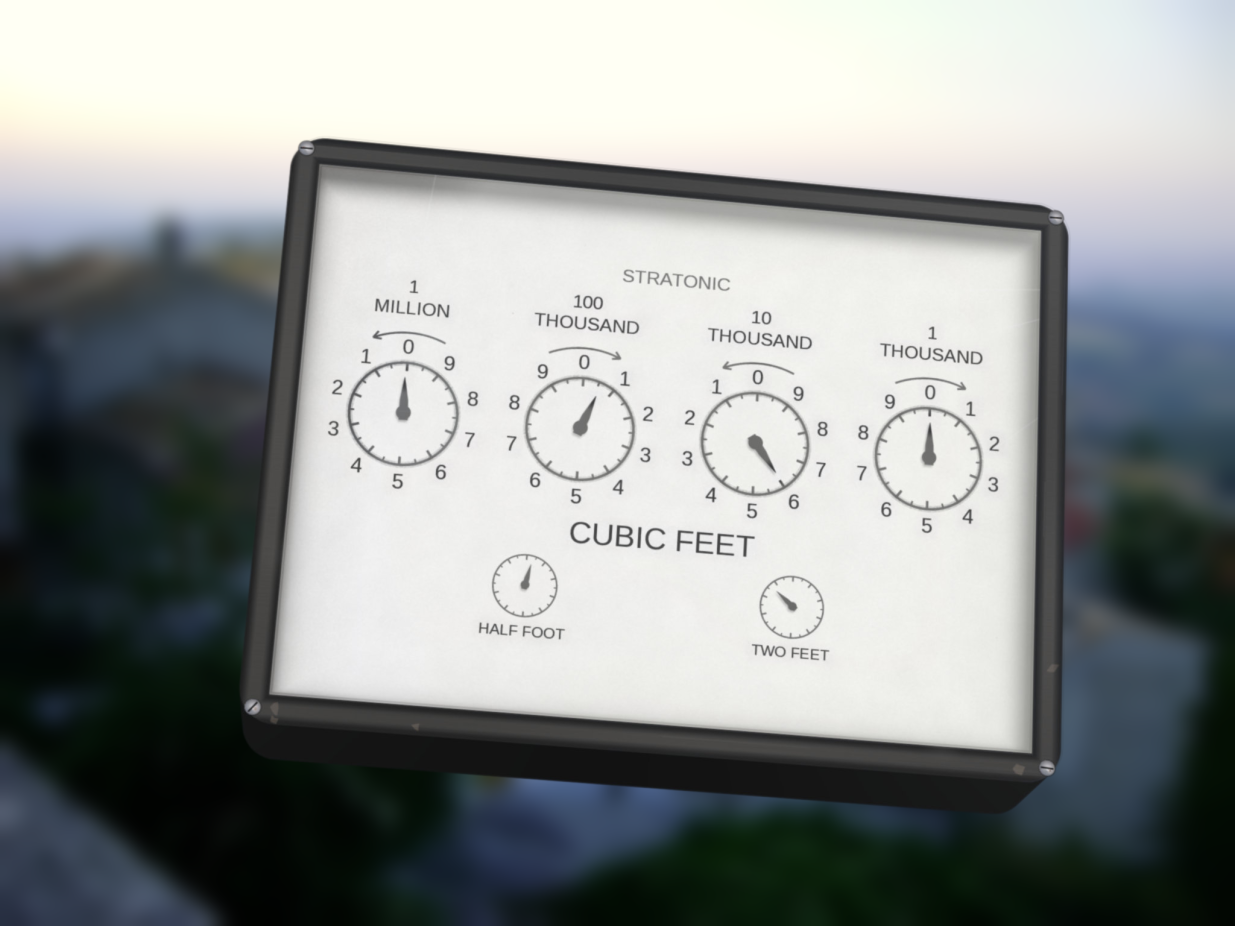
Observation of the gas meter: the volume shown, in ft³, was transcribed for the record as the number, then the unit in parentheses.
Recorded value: 6000 (ft³)
